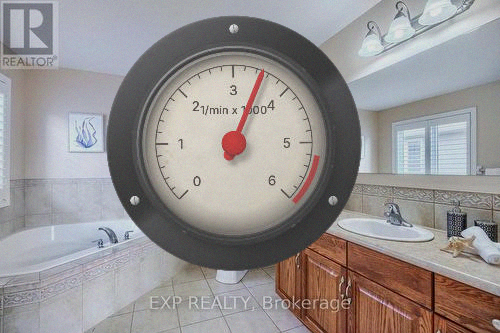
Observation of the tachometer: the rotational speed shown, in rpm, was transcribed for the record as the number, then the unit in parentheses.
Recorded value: 3500 (rpm)
